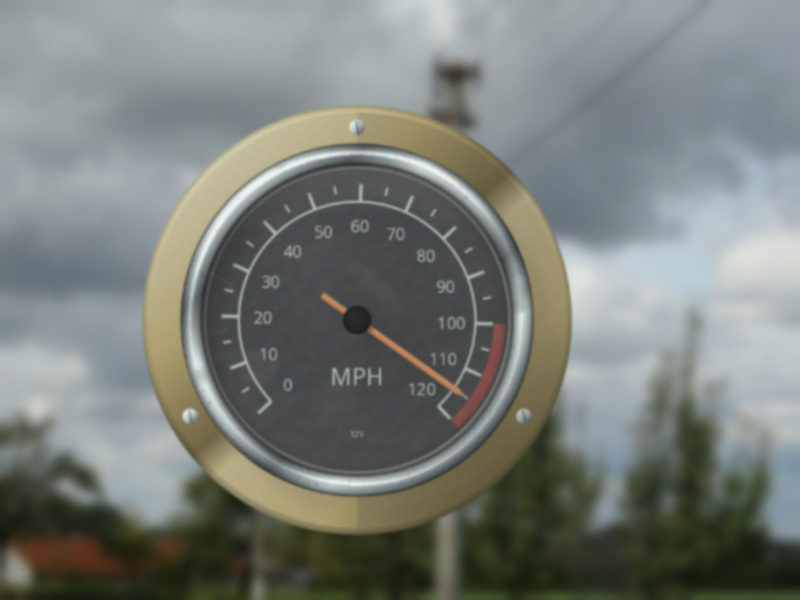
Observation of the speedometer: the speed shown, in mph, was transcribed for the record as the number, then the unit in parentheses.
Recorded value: 115 (mph)
